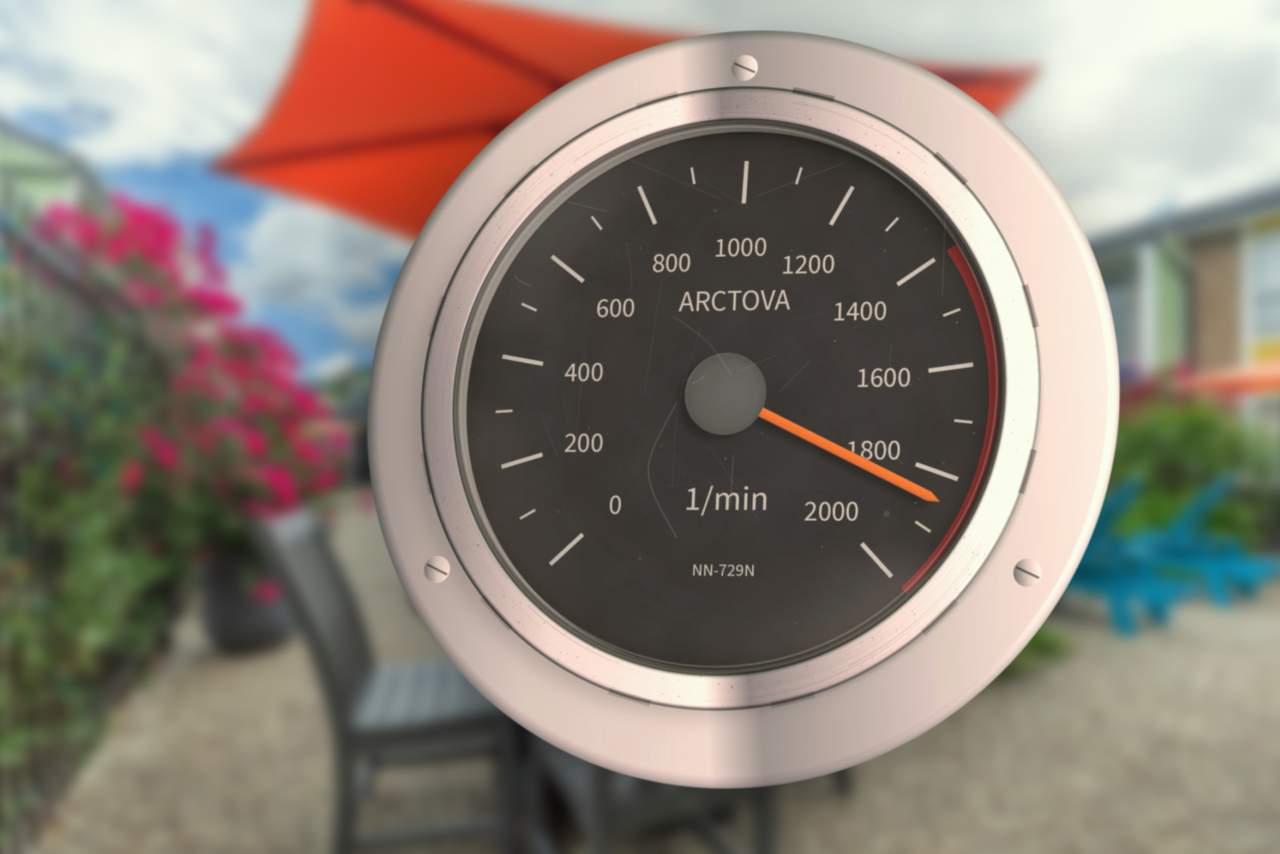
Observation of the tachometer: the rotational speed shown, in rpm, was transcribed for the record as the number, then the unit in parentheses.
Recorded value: 1850 (rpm)
